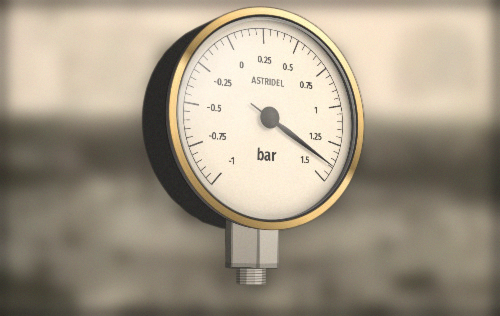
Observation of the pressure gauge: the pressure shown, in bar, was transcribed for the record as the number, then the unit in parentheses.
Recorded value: 1.4 (bar)
